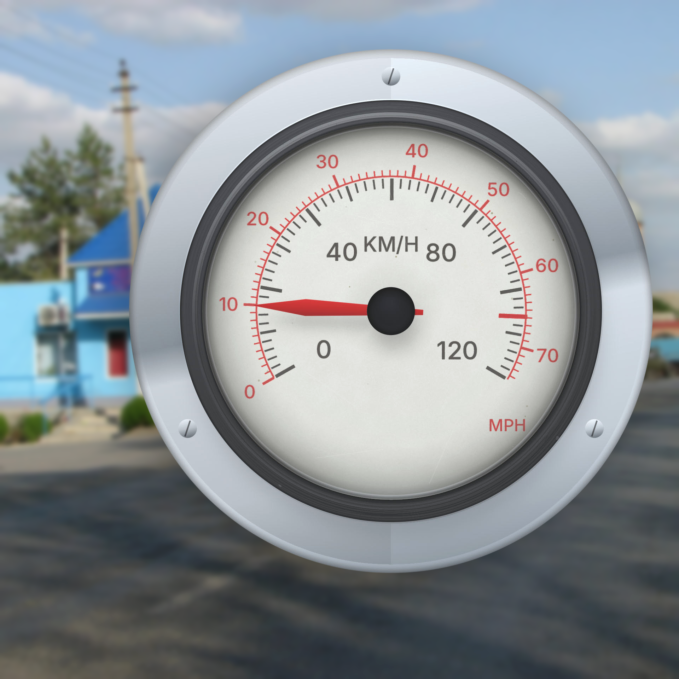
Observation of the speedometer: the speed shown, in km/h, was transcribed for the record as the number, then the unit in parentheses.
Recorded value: 16 (km/h)
